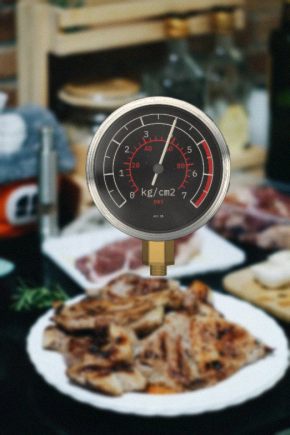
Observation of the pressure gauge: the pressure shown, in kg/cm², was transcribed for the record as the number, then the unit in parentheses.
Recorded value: 4 (kg/cm²)
